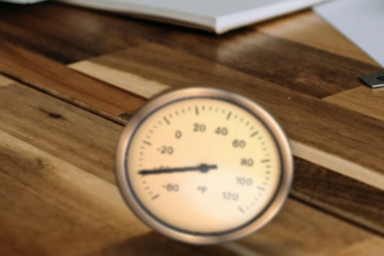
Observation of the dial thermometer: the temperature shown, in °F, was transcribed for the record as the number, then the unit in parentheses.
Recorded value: -40 (°F)
